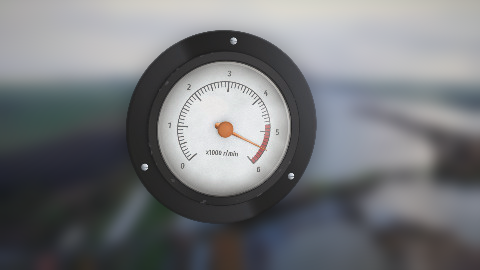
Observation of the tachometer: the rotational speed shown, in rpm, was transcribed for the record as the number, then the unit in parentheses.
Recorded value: 5500 (rpm)
